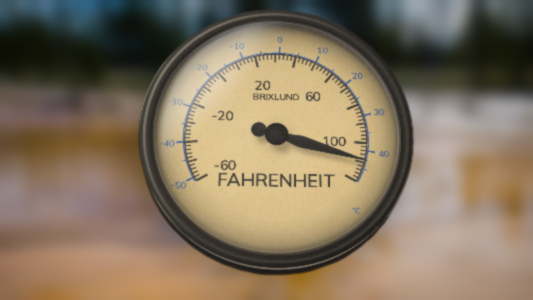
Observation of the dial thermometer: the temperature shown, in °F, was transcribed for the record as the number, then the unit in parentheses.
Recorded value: 110 (°F)
